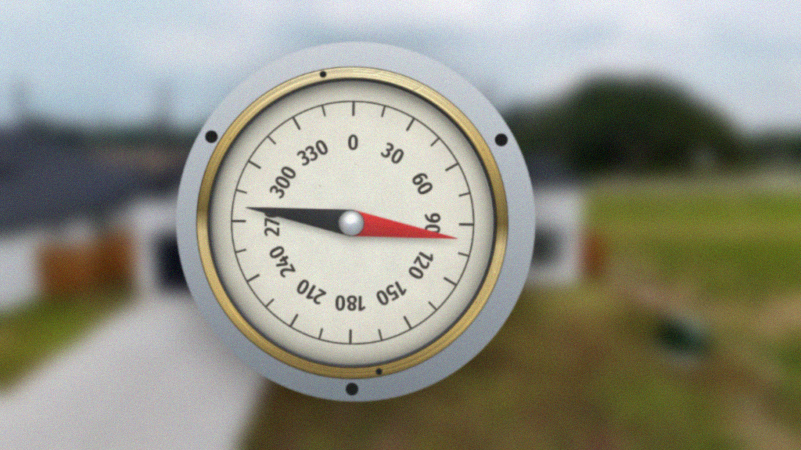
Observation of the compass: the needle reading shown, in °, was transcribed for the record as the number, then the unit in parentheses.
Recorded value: 97.5 (°)
